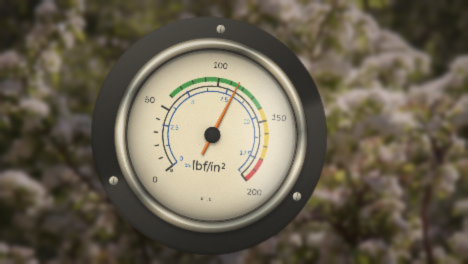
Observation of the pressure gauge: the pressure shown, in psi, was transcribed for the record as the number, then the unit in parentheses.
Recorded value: 115 (psi)
